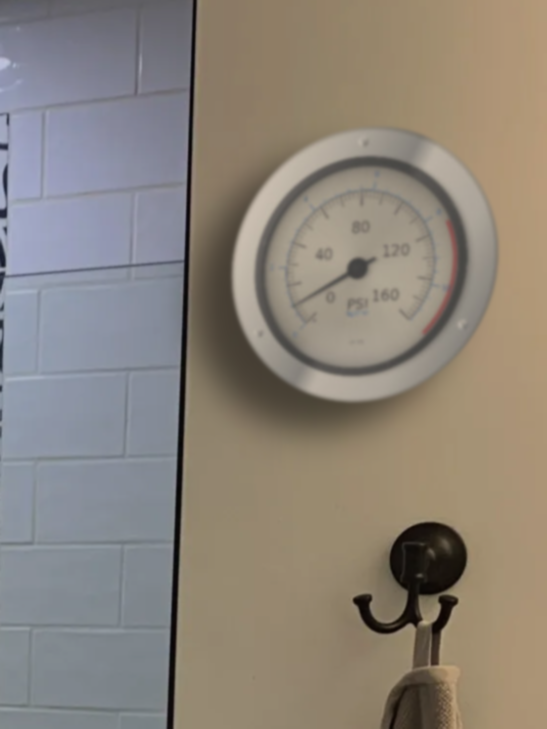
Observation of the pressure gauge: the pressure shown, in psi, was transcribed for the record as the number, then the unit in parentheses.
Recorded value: 10 (psi)
